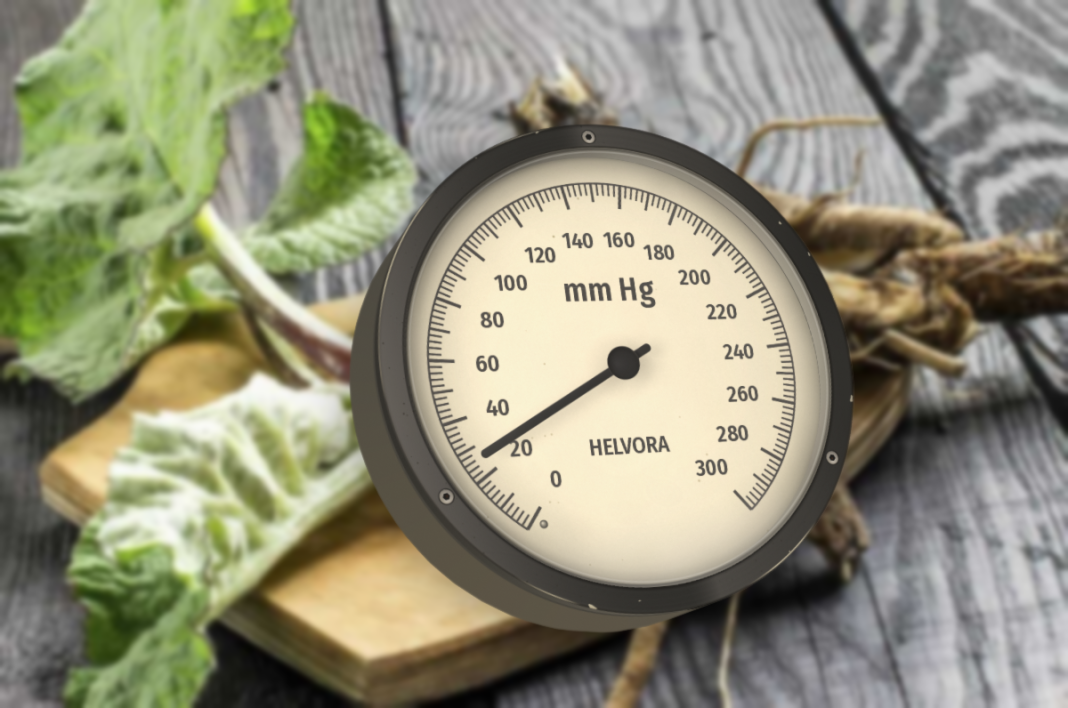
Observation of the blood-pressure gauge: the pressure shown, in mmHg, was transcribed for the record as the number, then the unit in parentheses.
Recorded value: 26 (mmHg)
